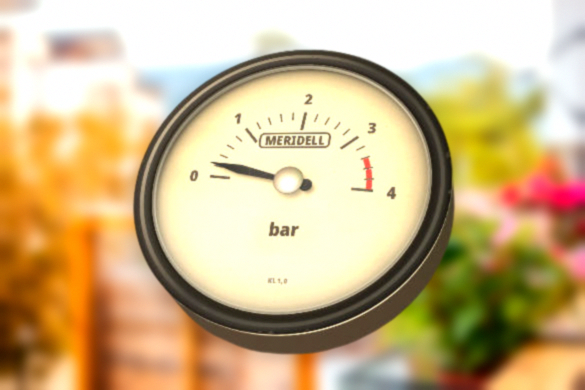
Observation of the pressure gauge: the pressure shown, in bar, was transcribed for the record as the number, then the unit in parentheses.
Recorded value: 0.2 (bar)
